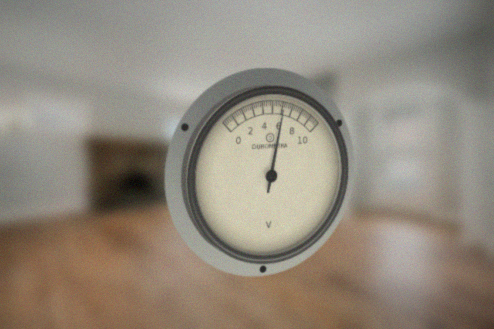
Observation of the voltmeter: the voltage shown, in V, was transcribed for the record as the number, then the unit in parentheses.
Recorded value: 6 (V)
